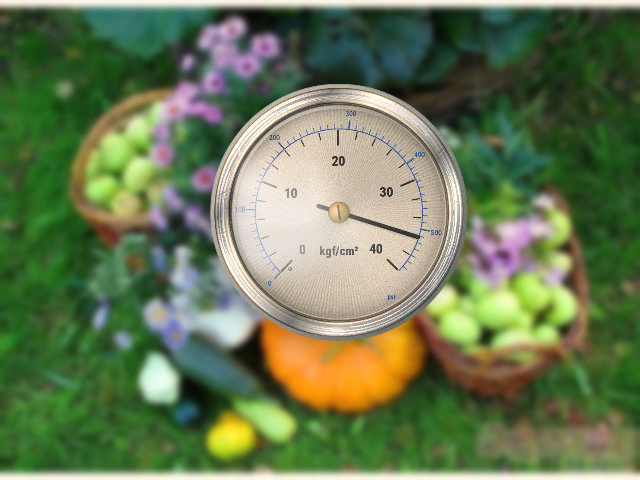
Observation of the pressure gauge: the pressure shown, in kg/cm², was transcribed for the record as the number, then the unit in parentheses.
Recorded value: 36 (kg/cm²)
